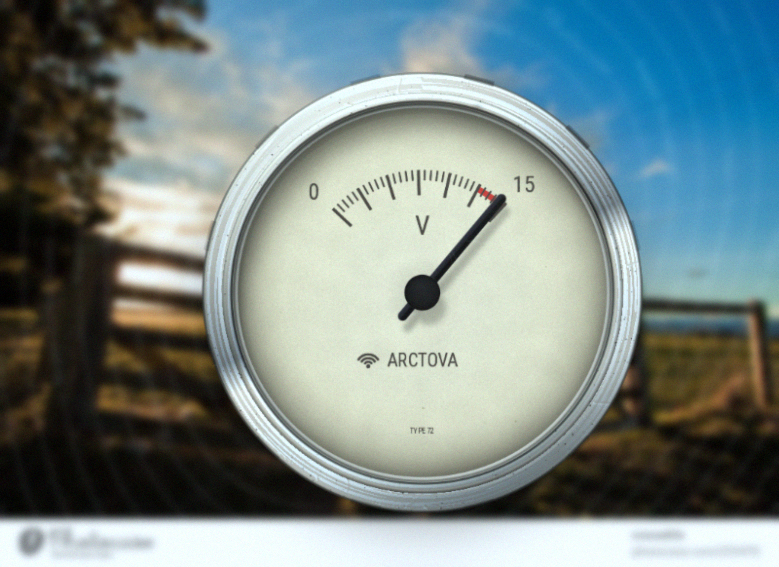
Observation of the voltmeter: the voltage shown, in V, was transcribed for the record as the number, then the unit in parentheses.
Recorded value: 14.5 (V)
